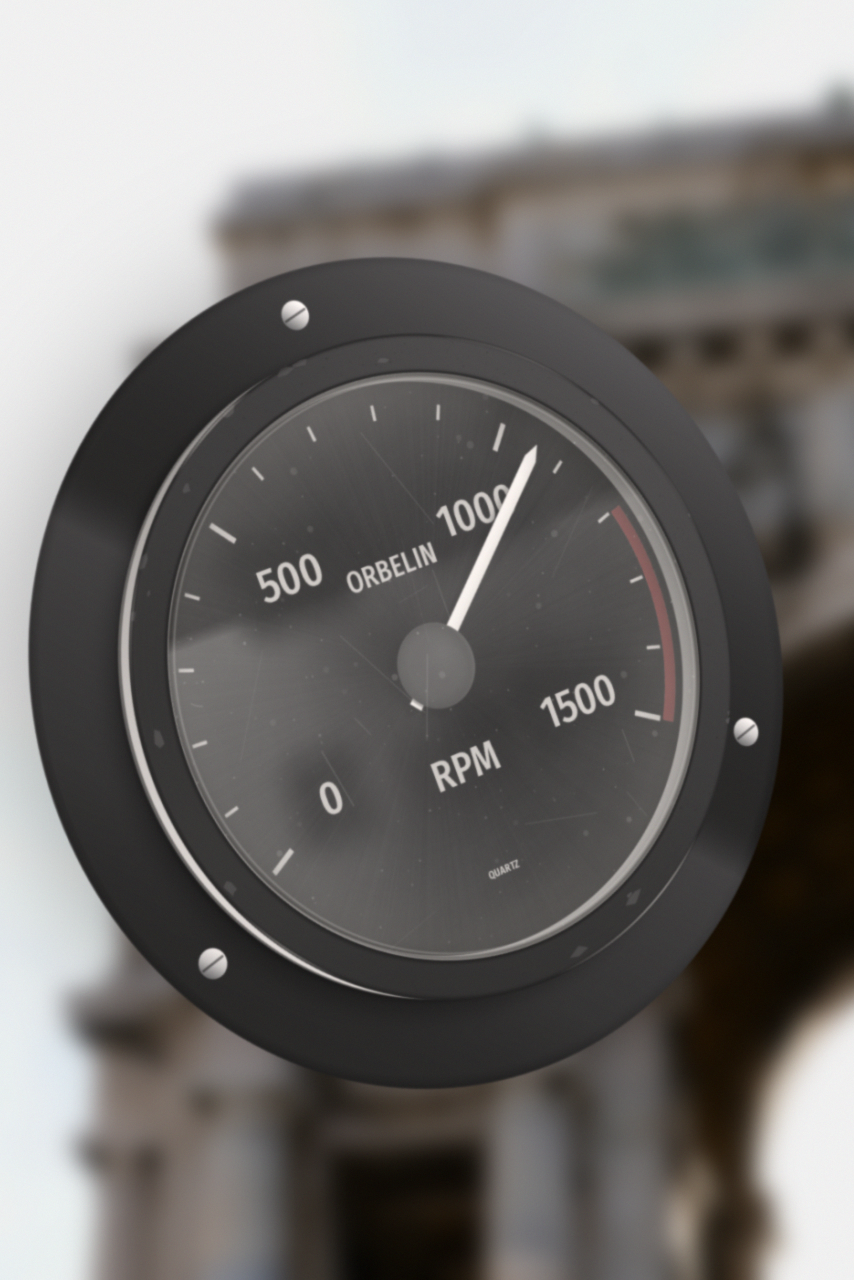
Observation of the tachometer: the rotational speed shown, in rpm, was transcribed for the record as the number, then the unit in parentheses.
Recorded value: 1050 (rpm)
